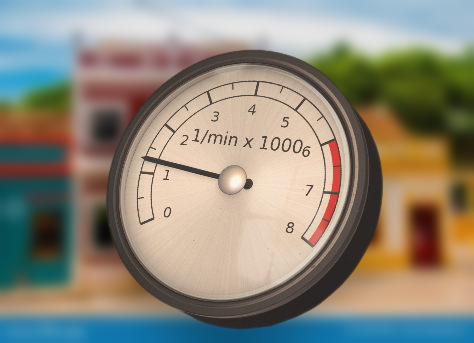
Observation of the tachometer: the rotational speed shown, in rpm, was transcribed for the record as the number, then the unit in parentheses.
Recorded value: 1250 (rpm)
